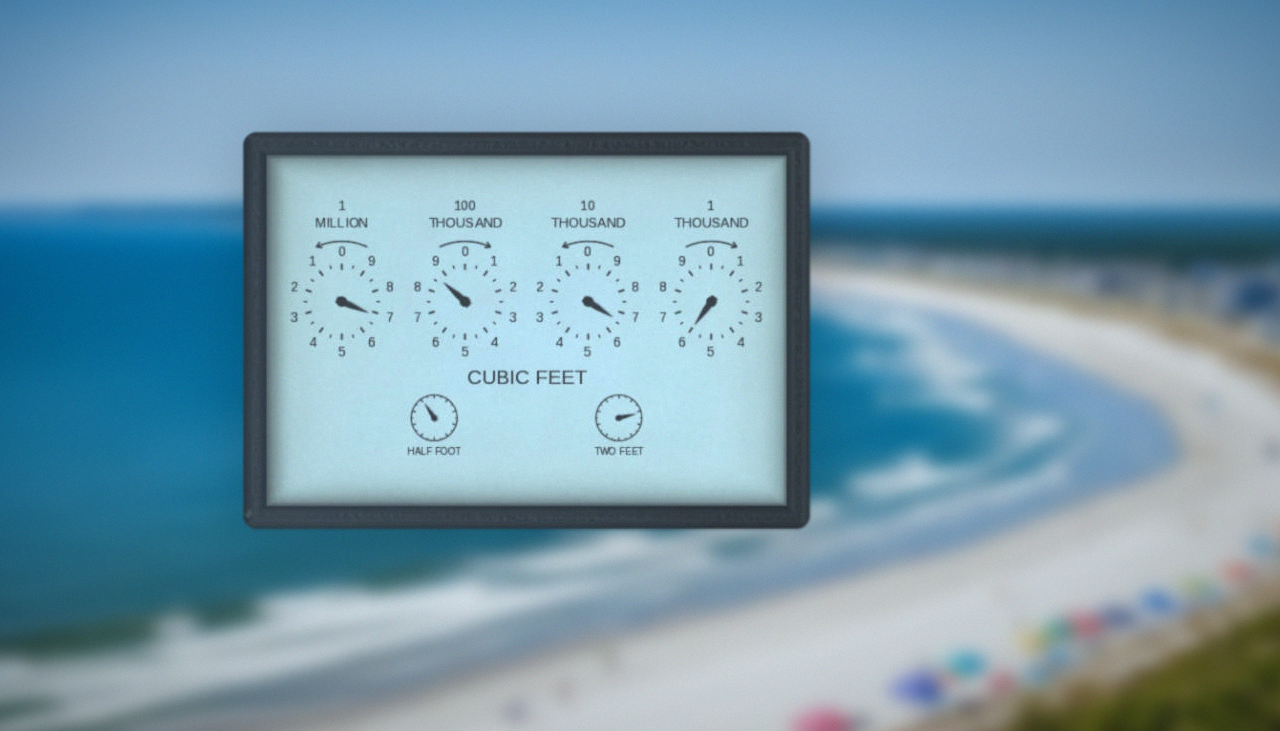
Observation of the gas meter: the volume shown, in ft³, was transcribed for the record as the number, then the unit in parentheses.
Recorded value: 686600 (ft³)
